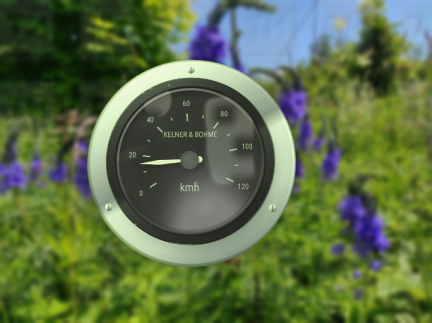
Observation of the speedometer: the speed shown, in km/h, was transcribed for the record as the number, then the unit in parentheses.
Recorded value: 15 (km/h)
